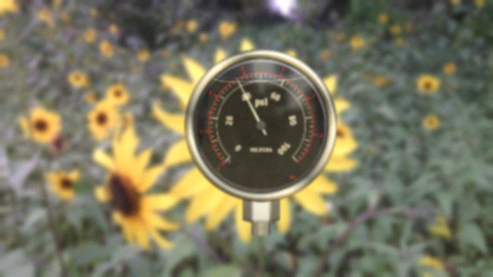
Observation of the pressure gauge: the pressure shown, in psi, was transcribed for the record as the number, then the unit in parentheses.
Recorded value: 40 (psi)
